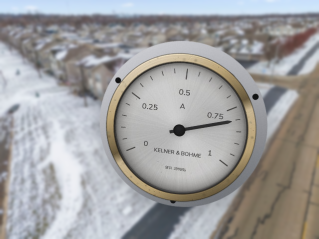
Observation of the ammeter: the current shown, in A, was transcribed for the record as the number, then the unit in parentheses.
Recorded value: 0.8 (A)
